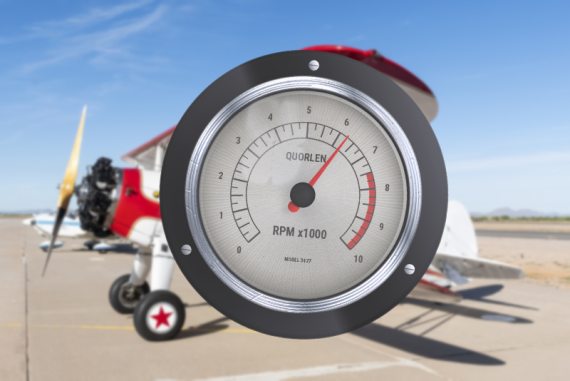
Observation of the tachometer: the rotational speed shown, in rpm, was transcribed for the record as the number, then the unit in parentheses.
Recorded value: 6250 (rpm)
